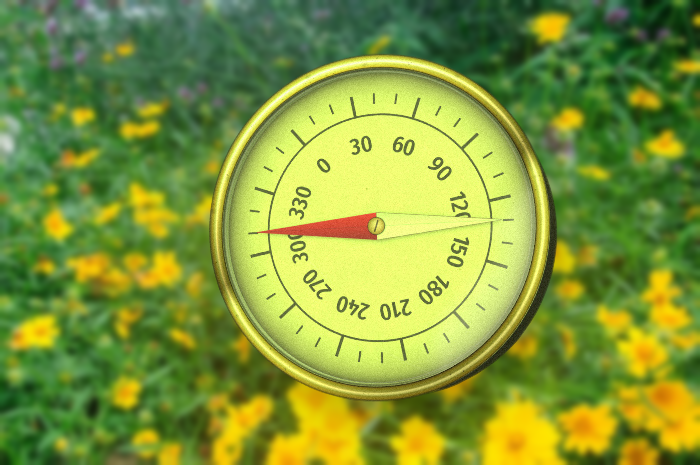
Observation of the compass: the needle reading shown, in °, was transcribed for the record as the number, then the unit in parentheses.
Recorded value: 310 (°)
